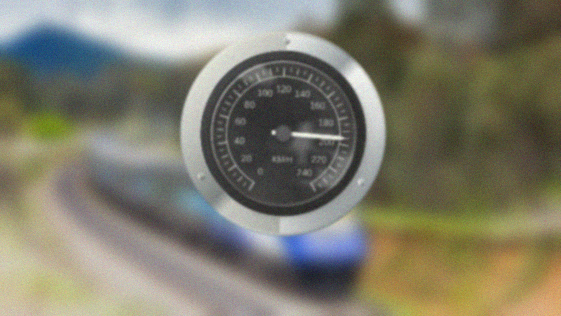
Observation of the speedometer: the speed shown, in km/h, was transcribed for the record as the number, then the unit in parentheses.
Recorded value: 195 (km/h)
